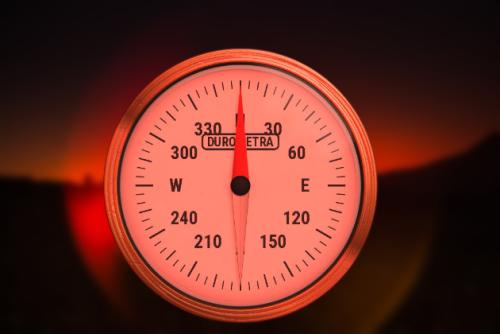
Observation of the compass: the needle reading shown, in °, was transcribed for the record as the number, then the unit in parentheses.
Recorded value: 0 (°)
